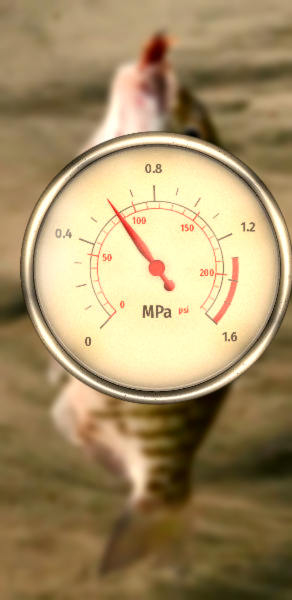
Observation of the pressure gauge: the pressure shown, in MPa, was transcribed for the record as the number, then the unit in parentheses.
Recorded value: 0.6 (MPa)
